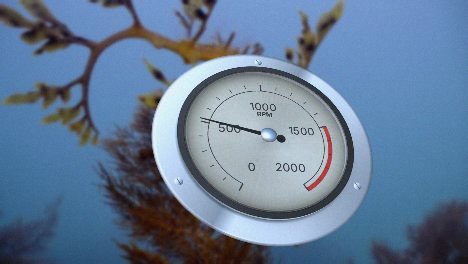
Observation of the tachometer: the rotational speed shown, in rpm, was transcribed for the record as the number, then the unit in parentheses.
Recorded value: 500 (rpm)
